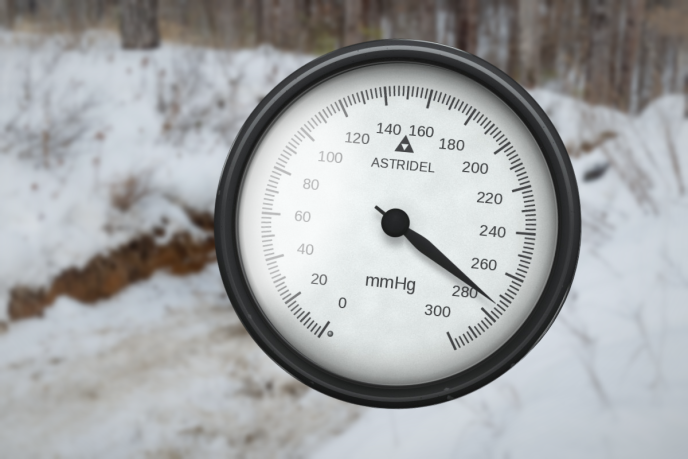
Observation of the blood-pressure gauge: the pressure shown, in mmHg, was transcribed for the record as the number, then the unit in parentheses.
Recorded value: 274 (mmHg)
